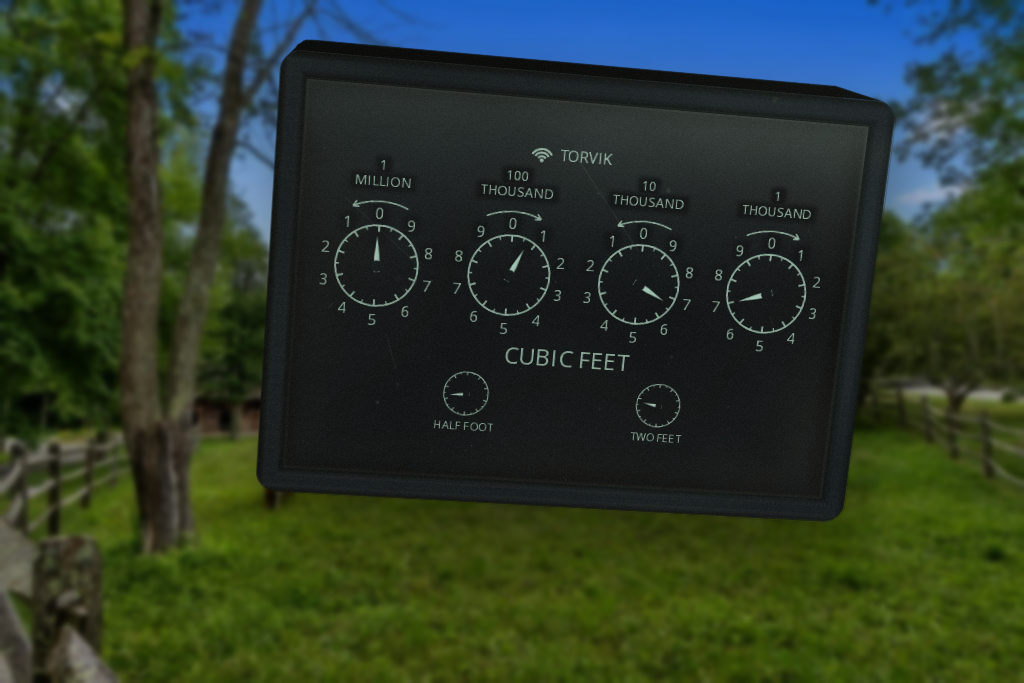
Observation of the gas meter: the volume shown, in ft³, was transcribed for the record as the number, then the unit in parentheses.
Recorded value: 6700 (ft³)
